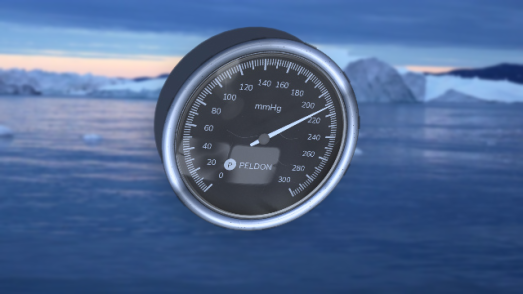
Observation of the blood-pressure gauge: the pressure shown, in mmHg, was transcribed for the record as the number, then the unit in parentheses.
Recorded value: 210 (mmHg)
